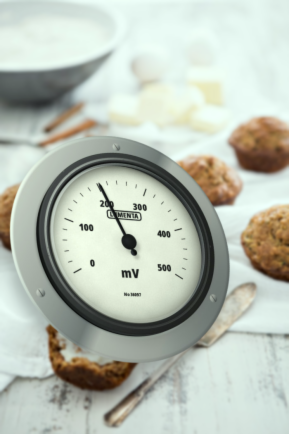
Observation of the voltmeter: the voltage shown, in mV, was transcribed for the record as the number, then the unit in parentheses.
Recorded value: 200 (mV)
